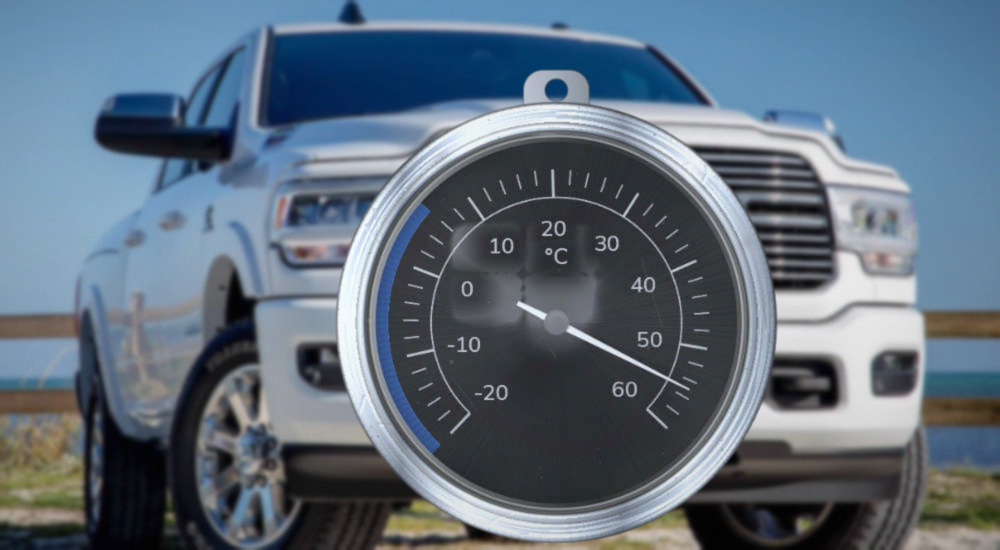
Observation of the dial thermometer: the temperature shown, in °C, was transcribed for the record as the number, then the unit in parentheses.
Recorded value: 55 (°C)
